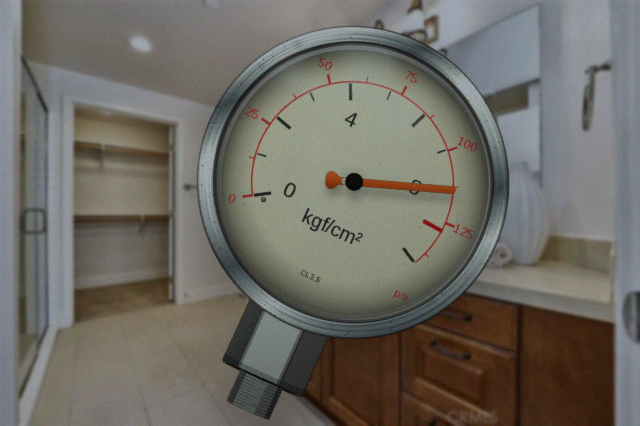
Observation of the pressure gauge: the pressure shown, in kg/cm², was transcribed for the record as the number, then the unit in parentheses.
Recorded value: 8 (kg/cm²)
